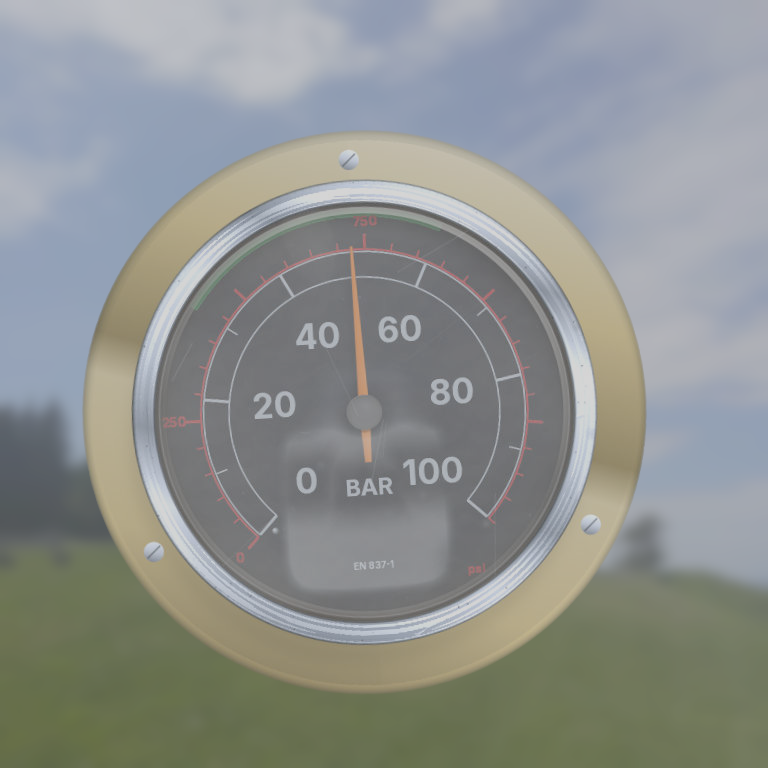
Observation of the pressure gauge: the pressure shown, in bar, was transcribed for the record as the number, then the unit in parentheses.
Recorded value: 50 (bar)
